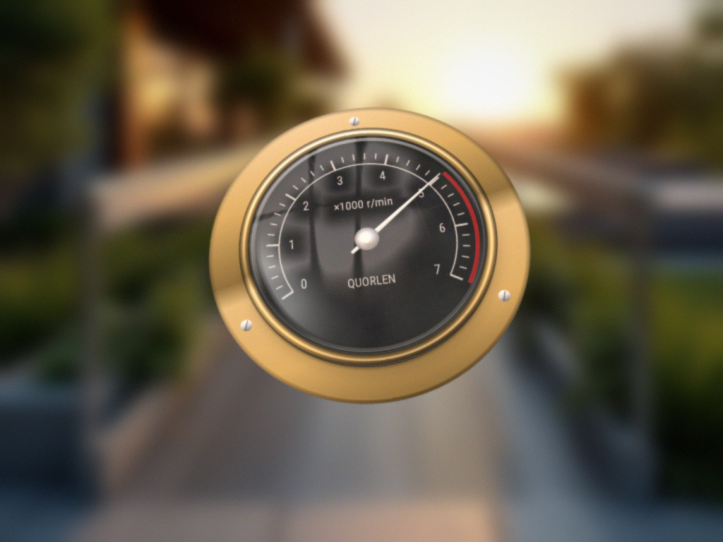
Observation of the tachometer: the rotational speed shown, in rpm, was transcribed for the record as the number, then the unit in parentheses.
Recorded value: 5000 (rpm)
